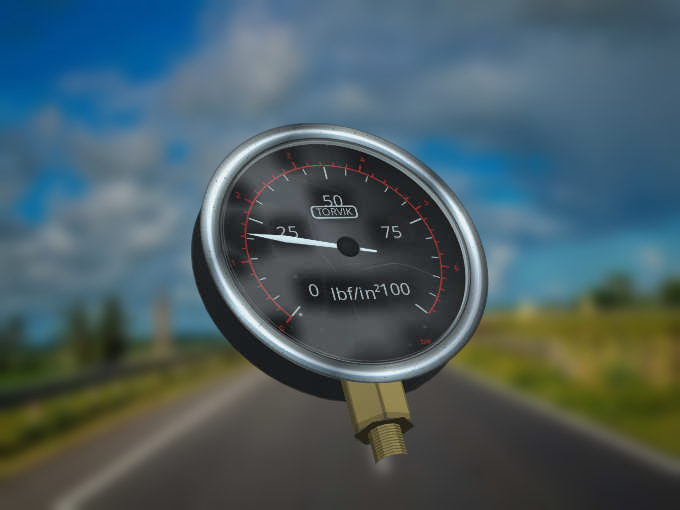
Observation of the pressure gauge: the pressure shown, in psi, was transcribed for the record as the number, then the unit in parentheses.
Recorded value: 20 (psi)
